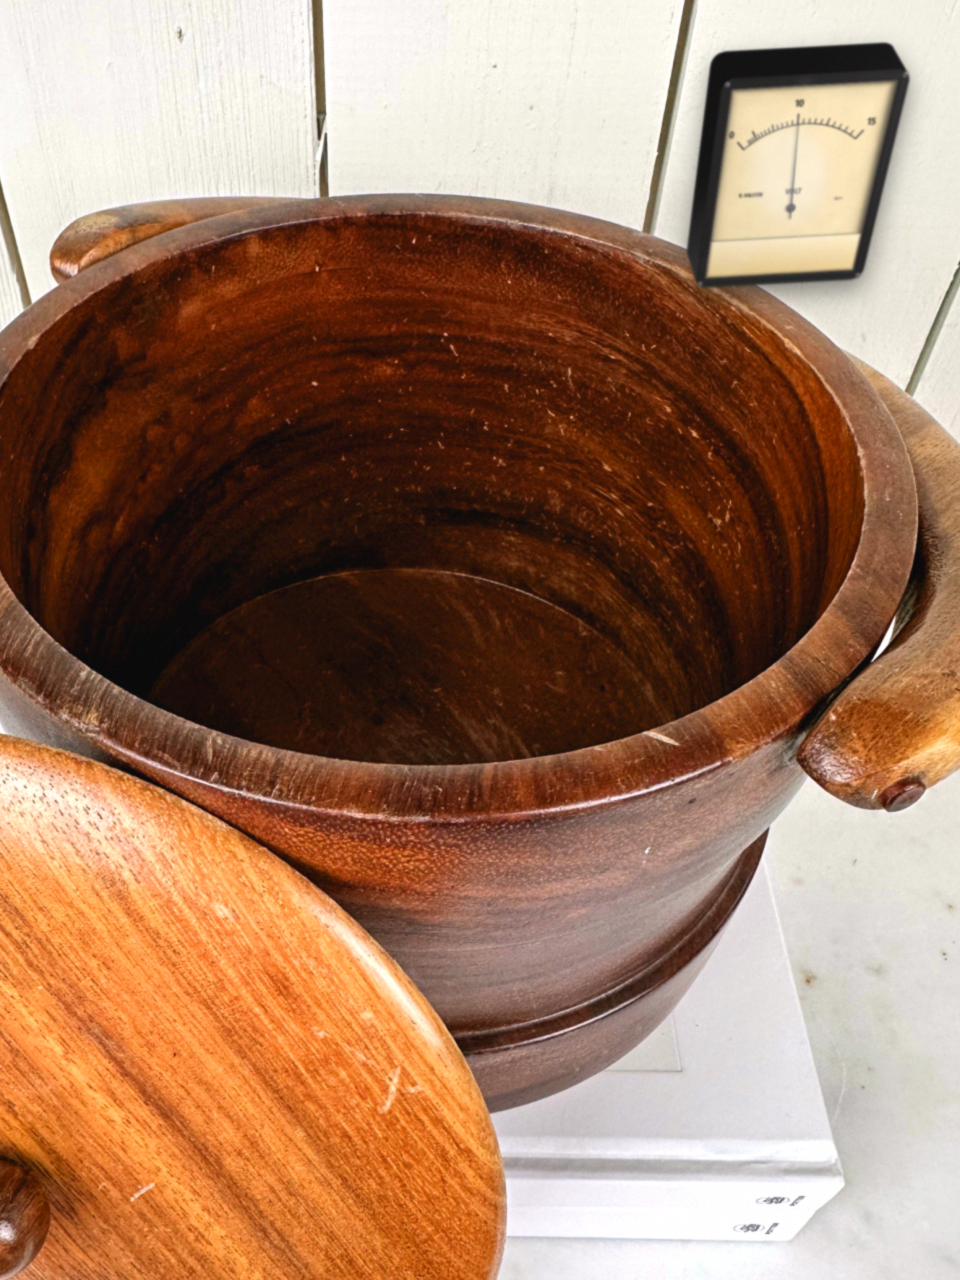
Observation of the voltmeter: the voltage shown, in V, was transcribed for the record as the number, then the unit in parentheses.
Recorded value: 10 (V)
